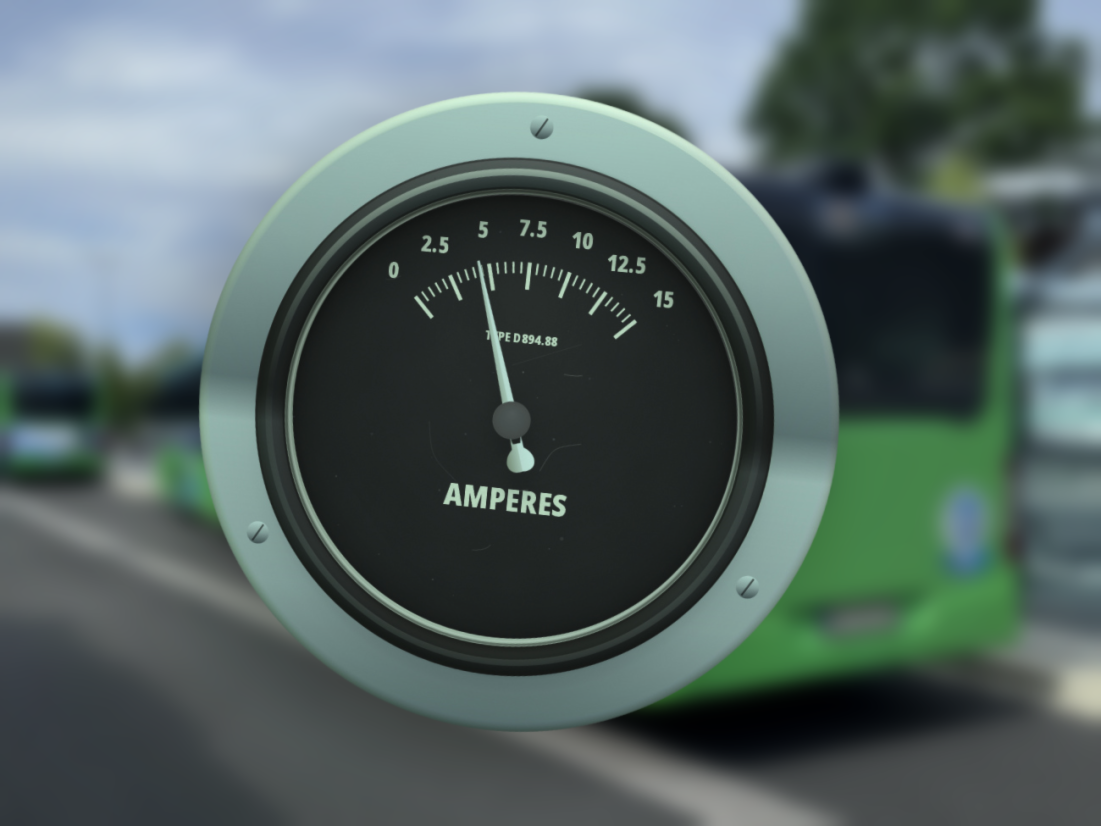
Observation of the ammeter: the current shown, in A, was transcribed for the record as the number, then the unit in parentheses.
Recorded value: 4.5 (A)
